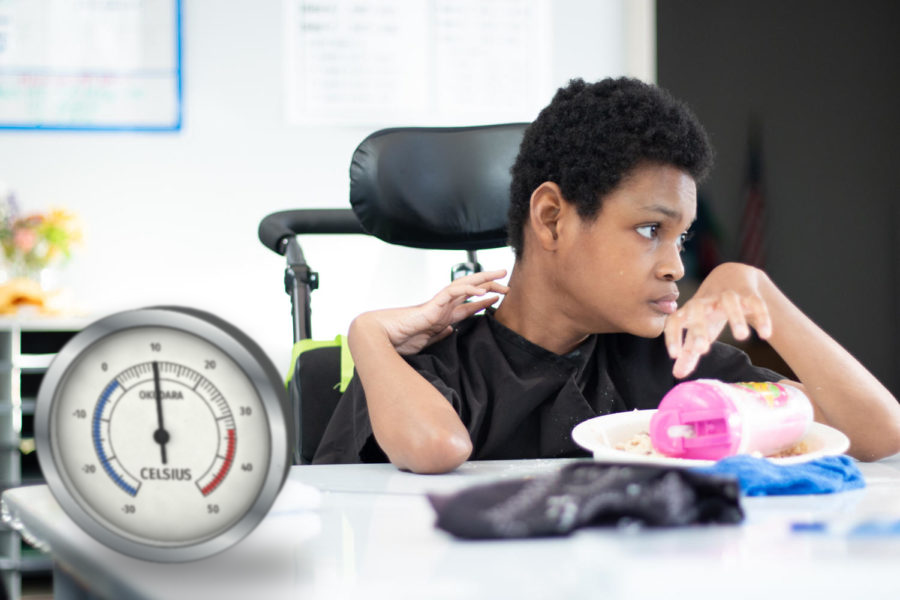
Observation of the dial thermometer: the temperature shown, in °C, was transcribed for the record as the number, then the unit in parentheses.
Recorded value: 10 (°C)
